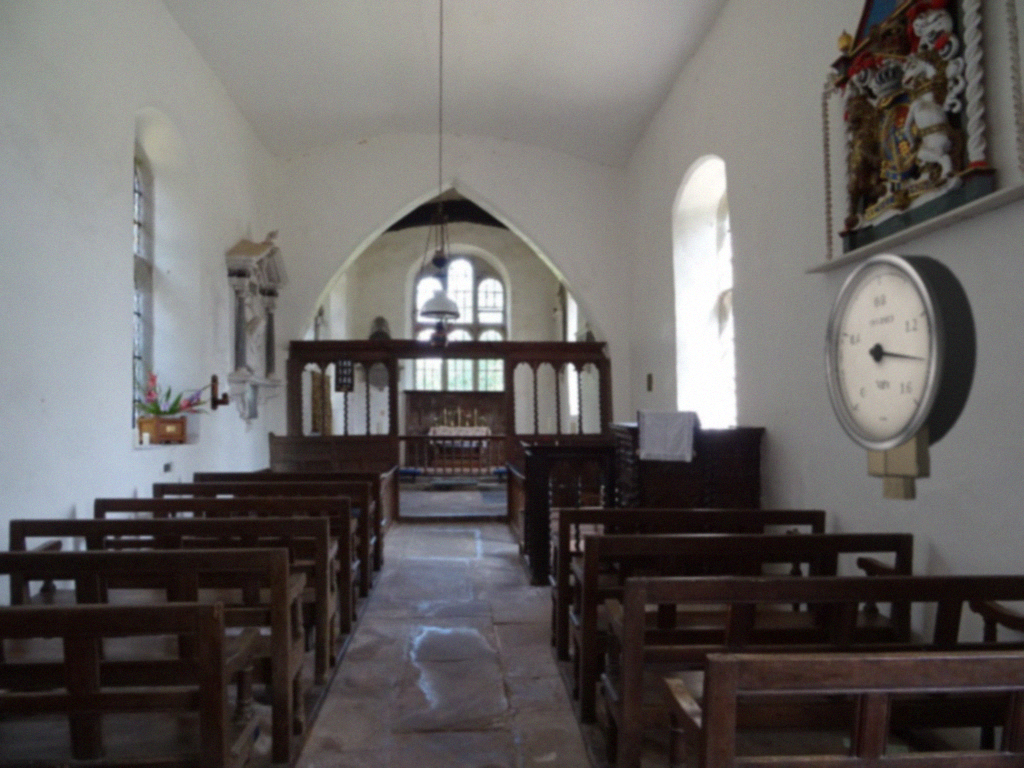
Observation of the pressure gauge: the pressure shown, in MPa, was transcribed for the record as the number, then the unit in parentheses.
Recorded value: 1.4 (MPa)
